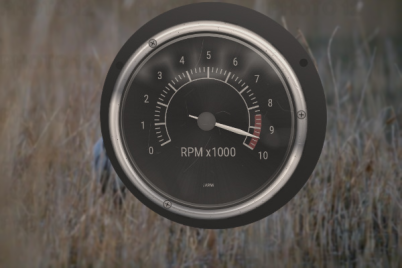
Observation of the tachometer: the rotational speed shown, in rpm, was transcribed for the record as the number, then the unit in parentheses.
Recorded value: 9400 (rpm)
